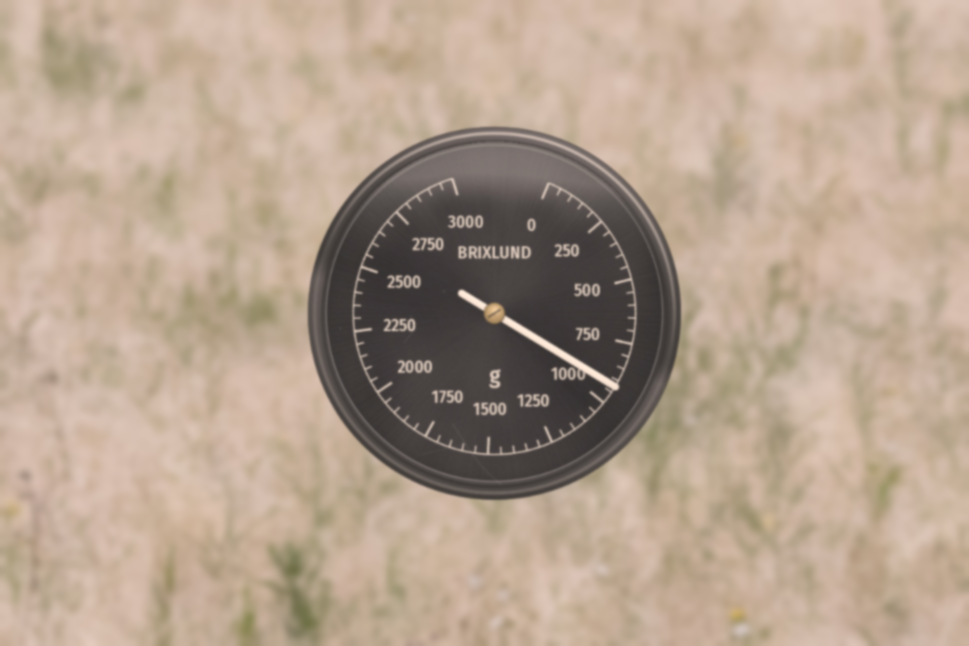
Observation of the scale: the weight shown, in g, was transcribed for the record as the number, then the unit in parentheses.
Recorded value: 925 (g)
